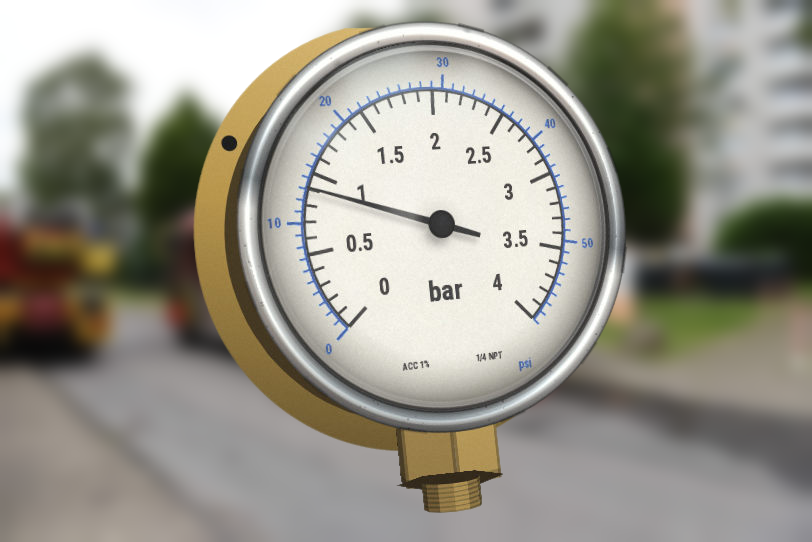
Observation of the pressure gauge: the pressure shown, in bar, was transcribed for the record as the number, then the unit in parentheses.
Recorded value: 0.9 (bar)
